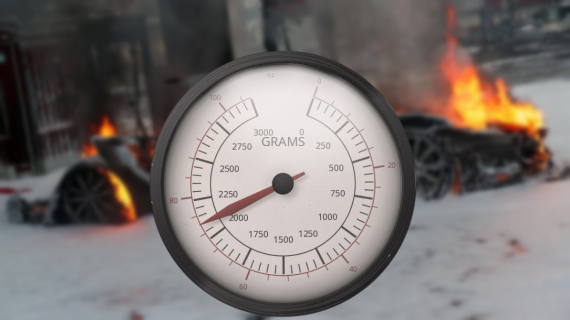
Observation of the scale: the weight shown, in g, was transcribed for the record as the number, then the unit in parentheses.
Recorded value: 2100 (g)
